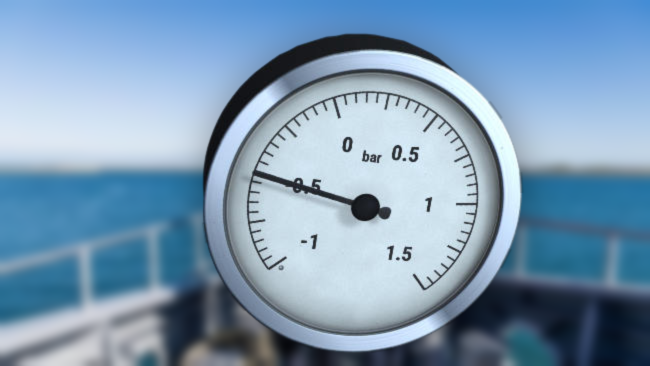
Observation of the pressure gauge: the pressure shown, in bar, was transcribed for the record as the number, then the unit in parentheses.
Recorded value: -0.5 (bar)
